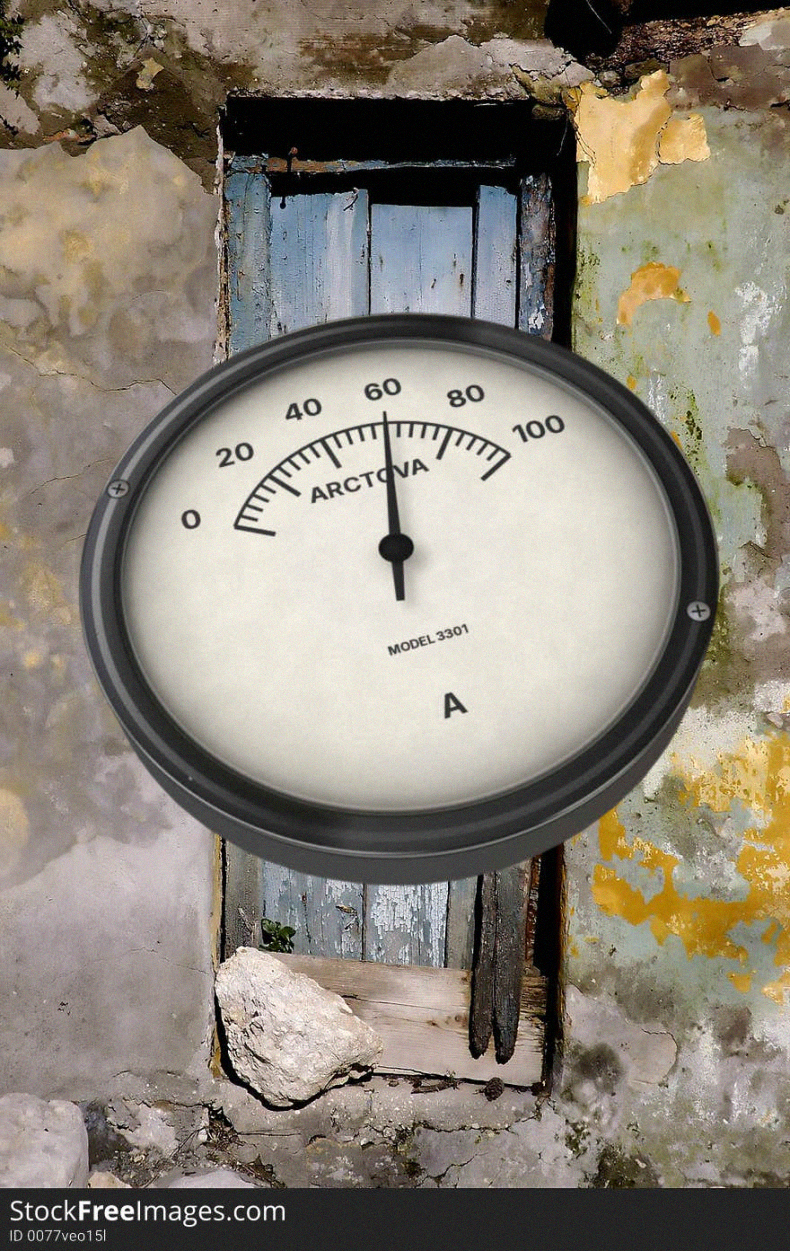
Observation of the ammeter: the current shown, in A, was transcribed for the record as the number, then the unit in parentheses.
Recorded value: 60 (A)
